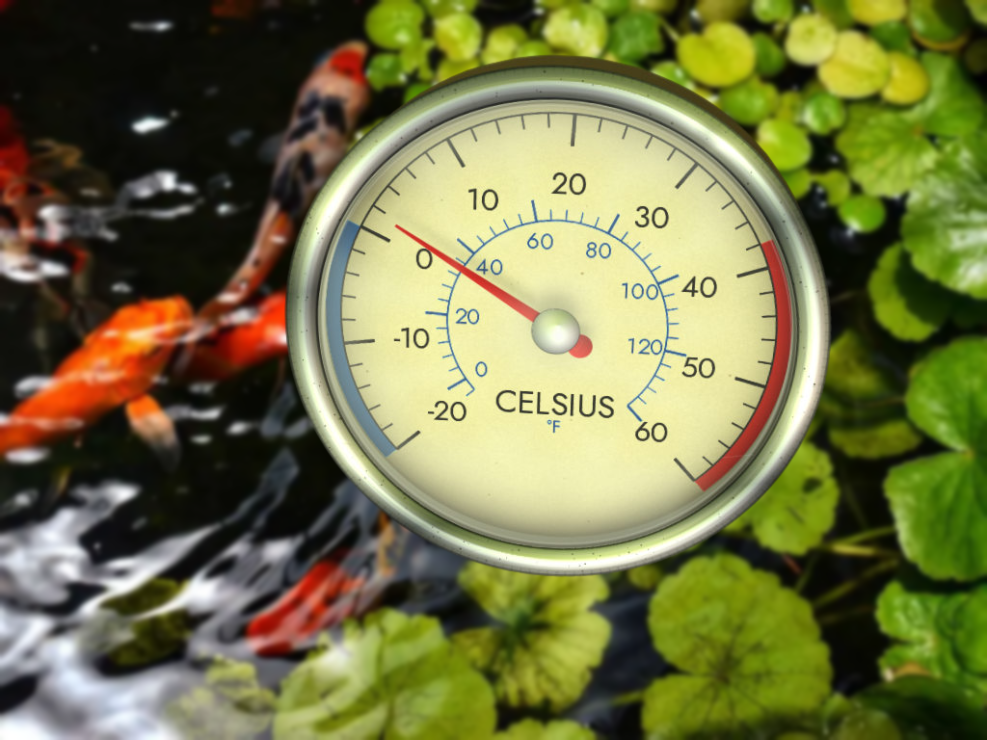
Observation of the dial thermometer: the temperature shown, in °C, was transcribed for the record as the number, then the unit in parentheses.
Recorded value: 2 (°C)
